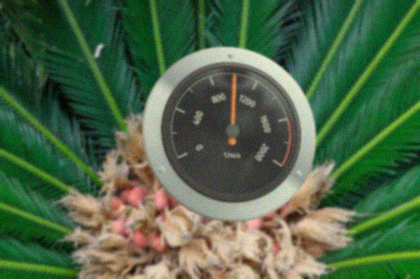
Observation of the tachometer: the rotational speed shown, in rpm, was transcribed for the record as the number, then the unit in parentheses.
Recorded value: 1000 (rpm)
